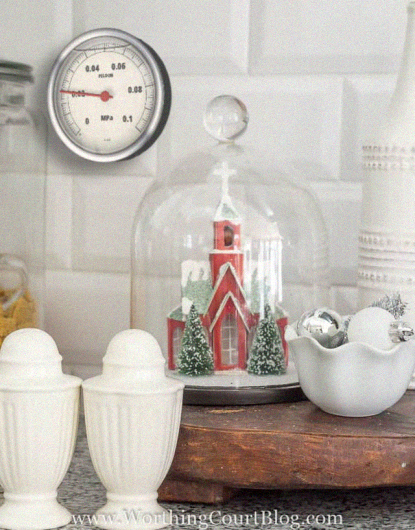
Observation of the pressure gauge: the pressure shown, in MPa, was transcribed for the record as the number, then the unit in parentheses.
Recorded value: 0.02 (MPa)
